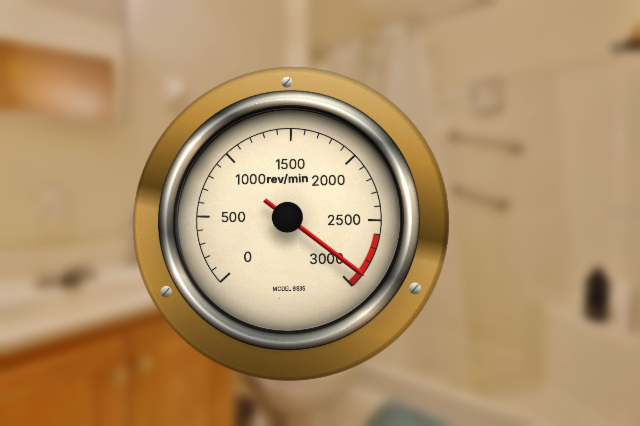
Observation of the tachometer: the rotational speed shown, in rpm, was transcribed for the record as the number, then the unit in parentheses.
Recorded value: 2900 (rpm)
